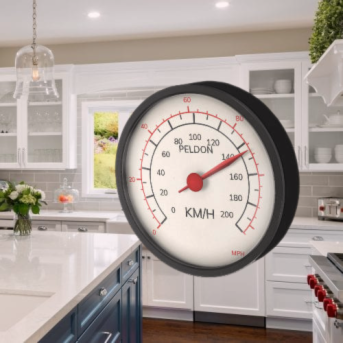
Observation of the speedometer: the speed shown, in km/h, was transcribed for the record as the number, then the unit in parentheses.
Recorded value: 145 (km/h)
